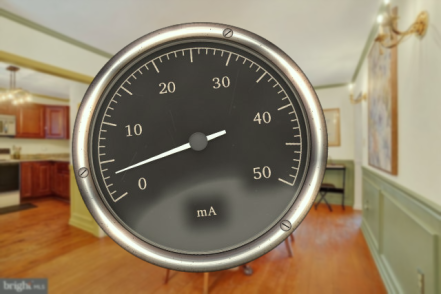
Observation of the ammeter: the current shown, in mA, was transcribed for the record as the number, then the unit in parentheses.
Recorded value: 3 (mA)
